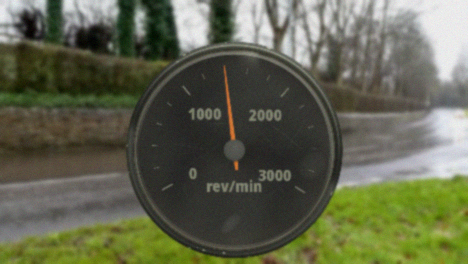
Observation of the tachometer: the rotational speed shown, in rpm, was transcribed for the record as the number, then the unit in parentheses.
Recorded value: 1400 (rpm)
